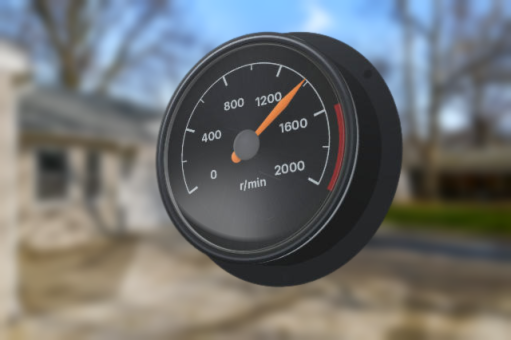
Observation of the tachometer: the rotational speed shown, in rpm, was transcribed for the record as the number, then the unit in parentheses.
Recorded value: 1400 (rpm)
